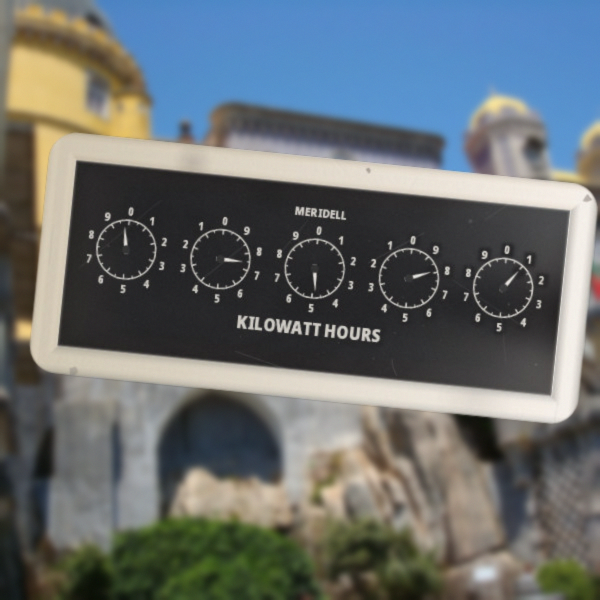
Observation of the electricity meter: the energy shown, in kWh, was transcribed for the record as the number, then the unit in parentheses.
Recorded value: 97481 (kWh)
